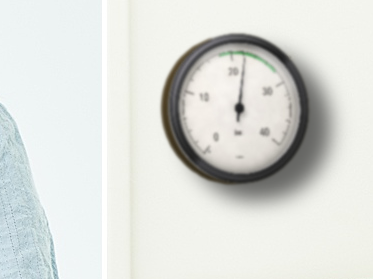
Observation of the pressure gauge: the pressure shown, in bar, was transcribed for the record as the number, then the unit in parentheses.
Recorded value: 22 (bar)
